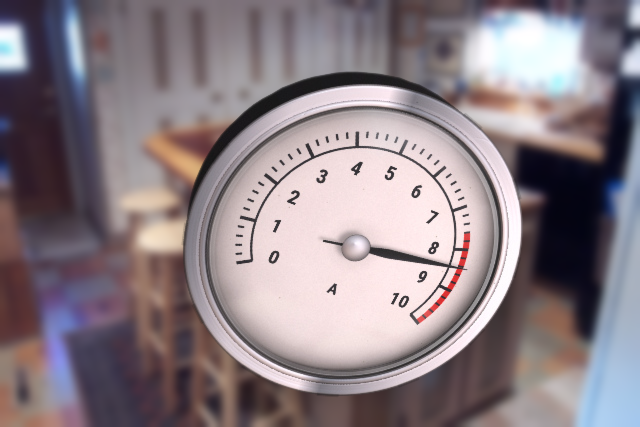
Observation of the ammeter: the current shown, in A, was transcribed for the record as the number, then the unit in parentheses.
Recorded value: 8.4 (A)
